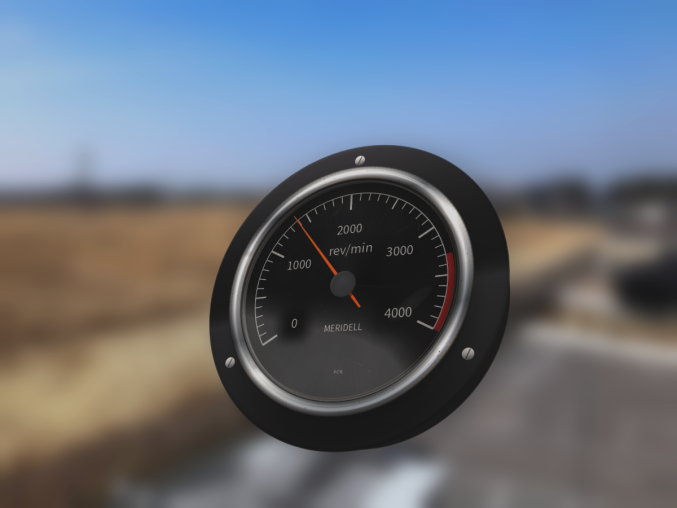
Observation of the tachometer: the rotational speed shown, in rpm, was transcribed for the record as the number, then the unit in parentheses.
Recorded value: 1400 (rpm)
